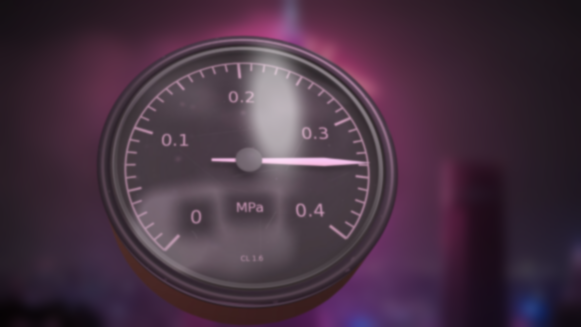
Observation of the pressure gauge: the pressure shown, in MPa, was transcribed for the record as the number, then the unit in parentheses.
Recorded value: 0.34 (MPa)
